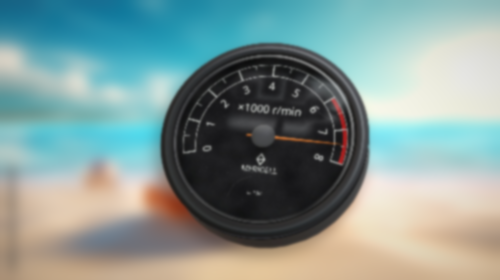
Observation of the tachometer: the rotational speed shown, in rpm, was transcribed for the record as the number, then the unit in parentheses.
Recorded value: 7500 (rpm)
